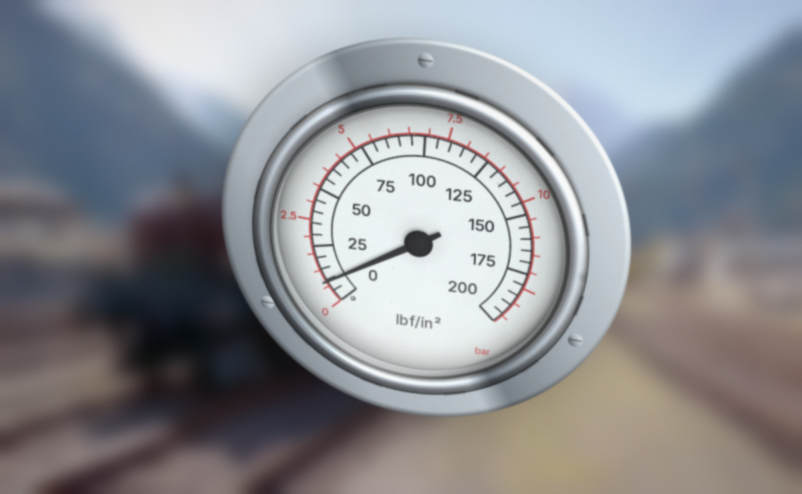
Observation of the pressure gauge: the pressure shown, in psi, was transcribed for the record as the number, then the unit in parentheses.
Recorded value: 10 (psi)
